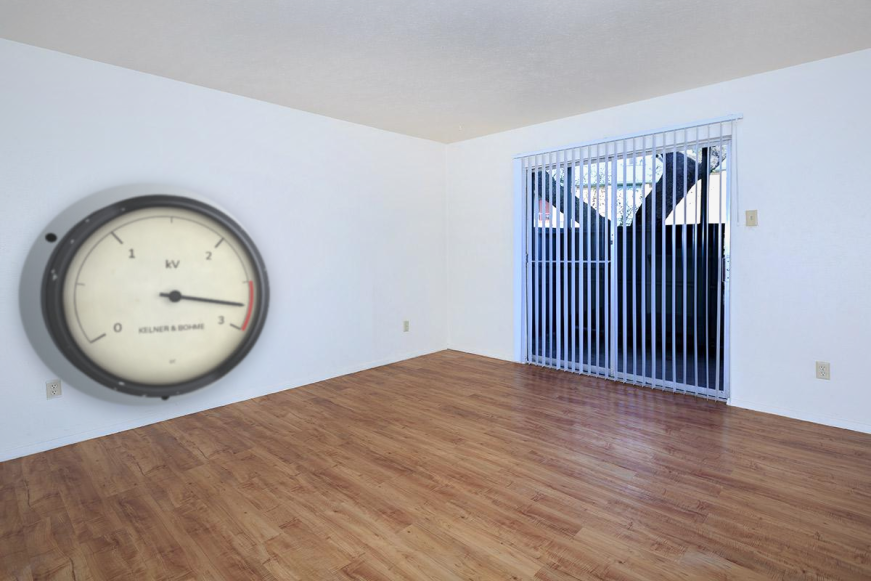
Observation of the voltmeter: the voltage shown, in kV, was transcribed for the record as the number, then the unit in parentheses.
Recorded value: 2.75 (kV)
